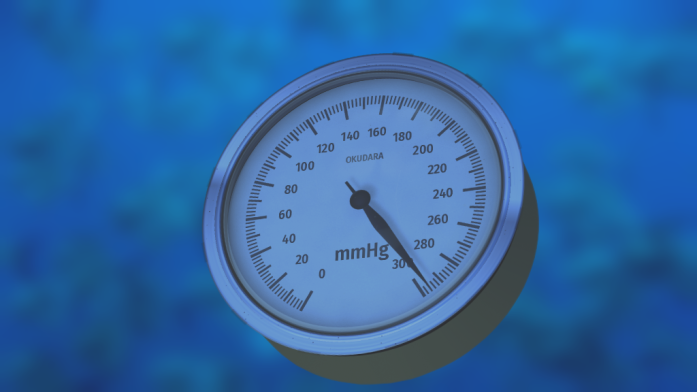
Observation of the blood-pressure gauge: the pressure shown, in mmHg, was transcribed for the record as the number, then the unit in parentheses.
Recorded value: 296 (mmHg)
